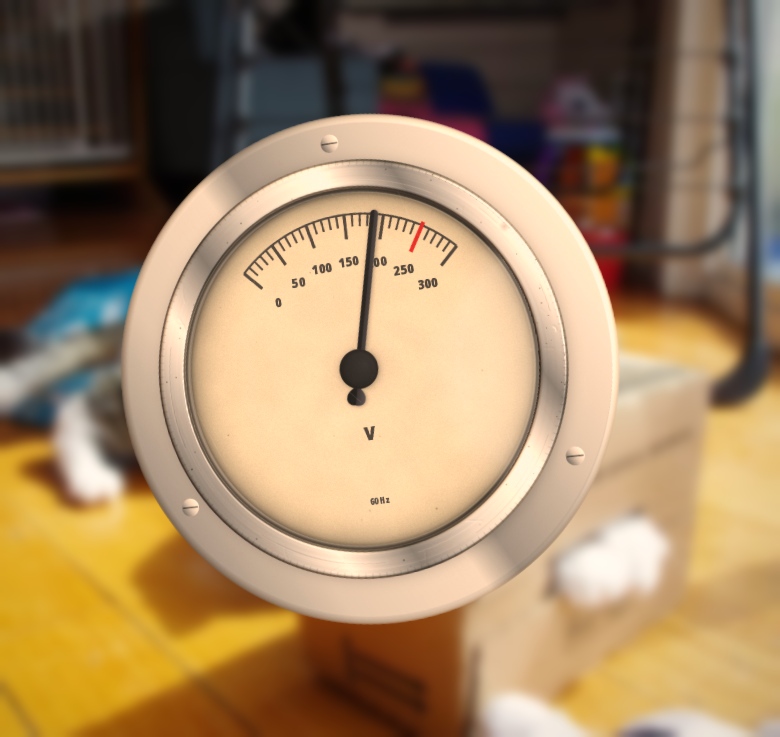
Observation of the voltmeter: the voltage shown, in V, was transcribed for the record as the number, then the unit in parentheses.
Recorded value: 190 (V)
